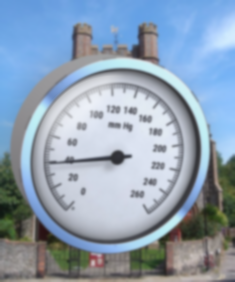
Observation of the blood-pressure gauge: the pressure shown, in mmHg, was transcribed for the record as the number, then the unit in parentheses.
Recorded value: 40 (mmHg)
